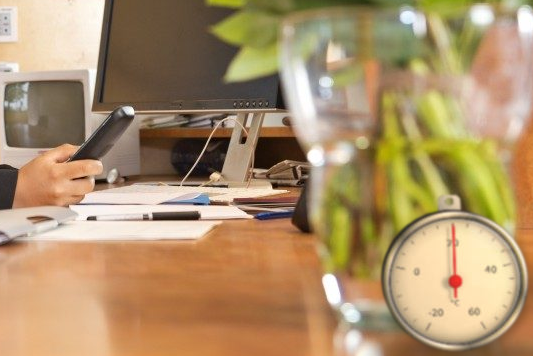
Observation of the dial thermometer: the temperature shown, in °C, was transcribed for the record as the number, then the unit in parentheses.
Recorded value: 20 (°C)
